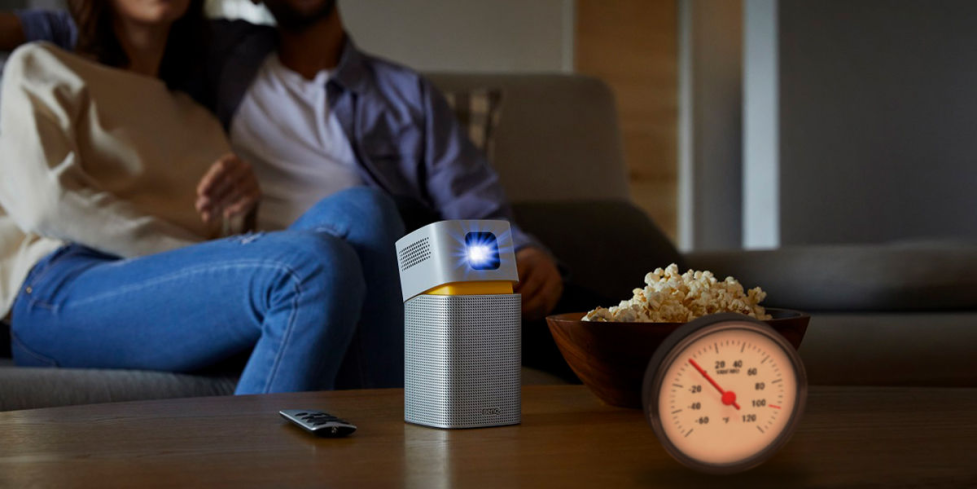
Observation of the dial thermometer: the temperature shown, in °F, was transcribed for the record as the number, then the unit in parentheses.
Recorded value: 0 (°F)
